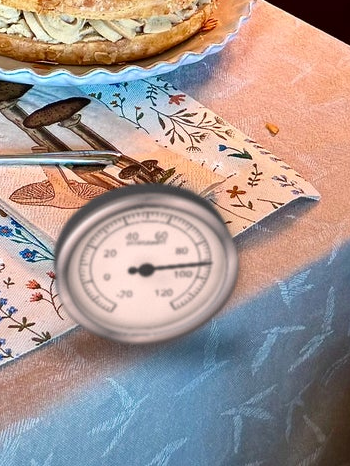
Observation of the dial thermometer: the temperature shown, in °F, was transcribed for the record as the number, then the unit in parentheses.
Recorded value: 90 (°F)
